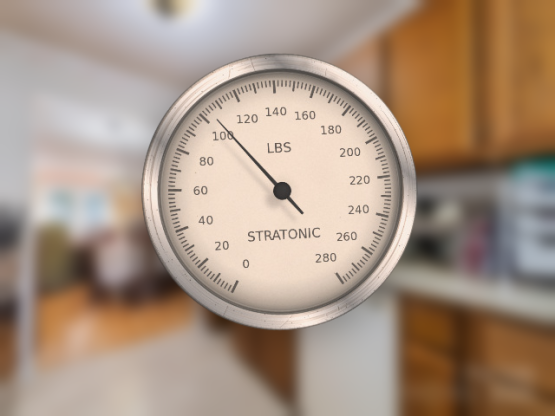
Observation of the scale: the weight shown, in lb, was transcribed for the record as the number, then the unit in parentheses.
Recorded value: 104 (lb)
